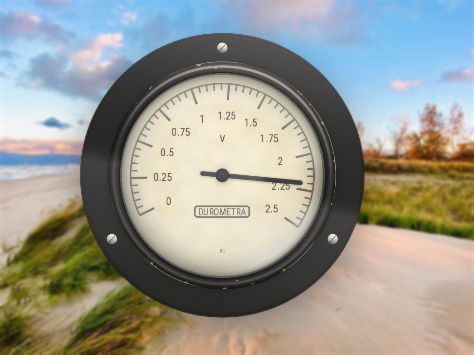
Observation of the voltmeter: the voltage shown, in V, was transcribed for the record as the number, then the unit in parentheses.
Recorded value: 2.2 (V)
